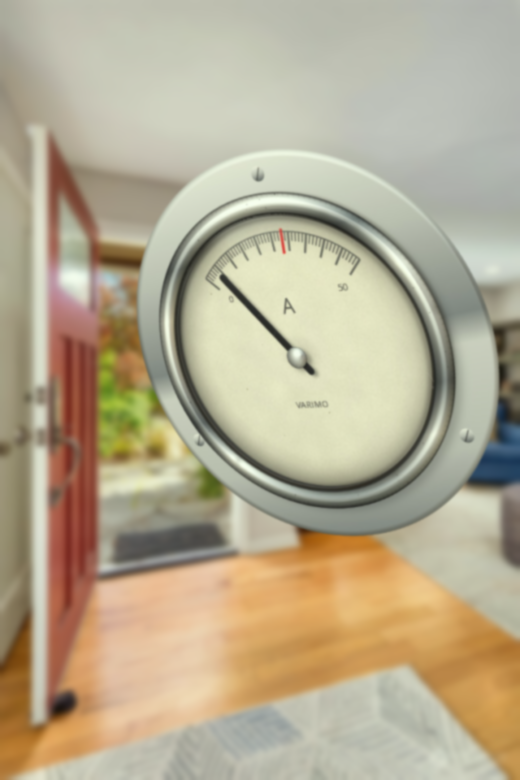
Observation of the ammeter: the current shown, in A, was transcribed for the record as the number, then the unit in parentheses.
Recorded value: 5 (A)
